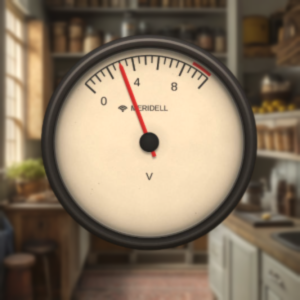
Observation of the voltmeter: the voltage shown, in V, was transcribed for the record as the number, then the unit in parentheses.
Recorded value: 3 (V)
